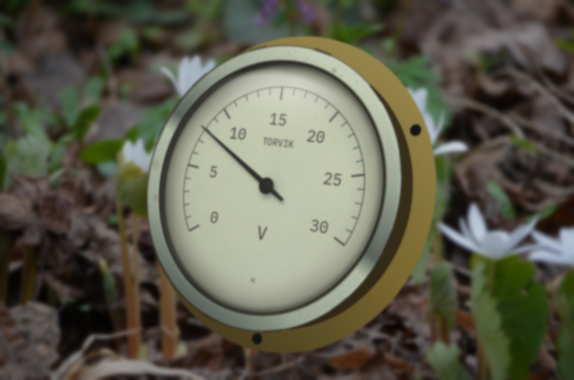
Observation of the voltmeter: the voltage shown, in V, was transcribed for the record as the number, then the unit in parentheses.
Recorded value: 8 (V)
